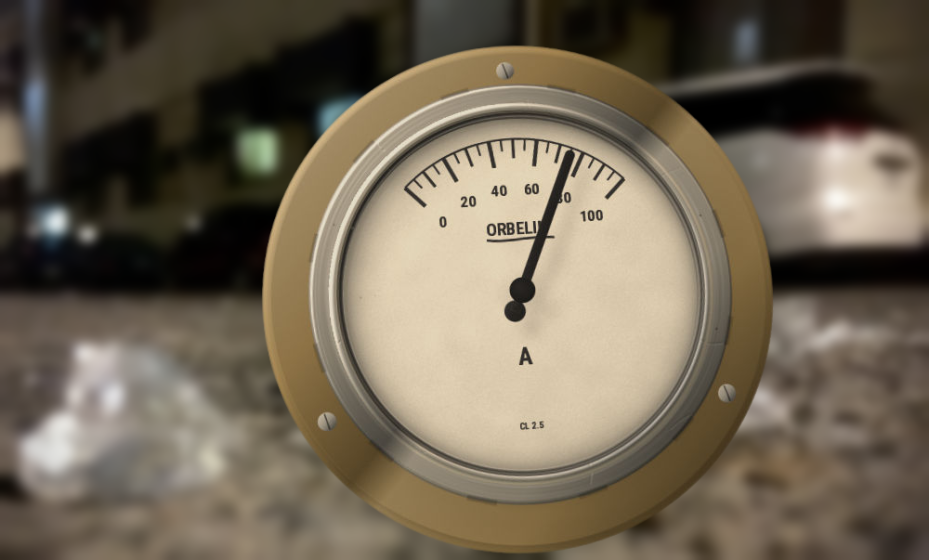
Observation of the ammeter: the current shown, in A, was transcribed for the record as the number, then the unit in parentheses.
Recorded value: 75 (A)
